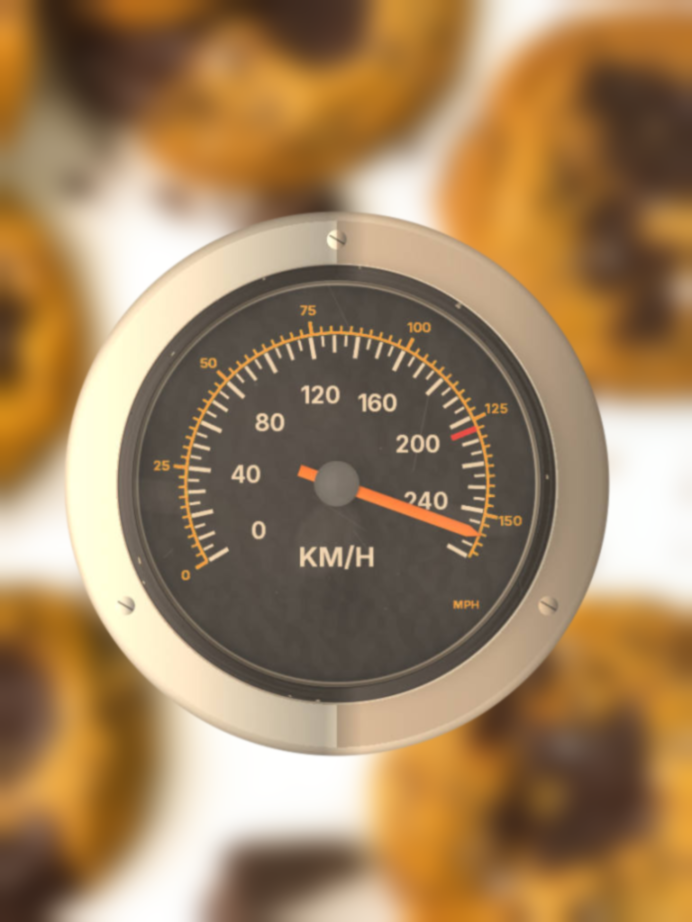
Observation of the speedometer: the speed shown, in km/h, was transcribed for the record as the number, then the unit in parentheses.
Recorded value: 250 (km/h)
